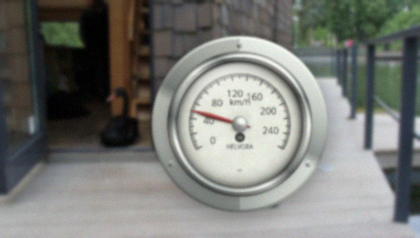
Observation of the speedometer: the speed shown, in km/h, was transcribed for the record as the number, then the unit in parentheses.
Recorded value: 50 (km/h)
